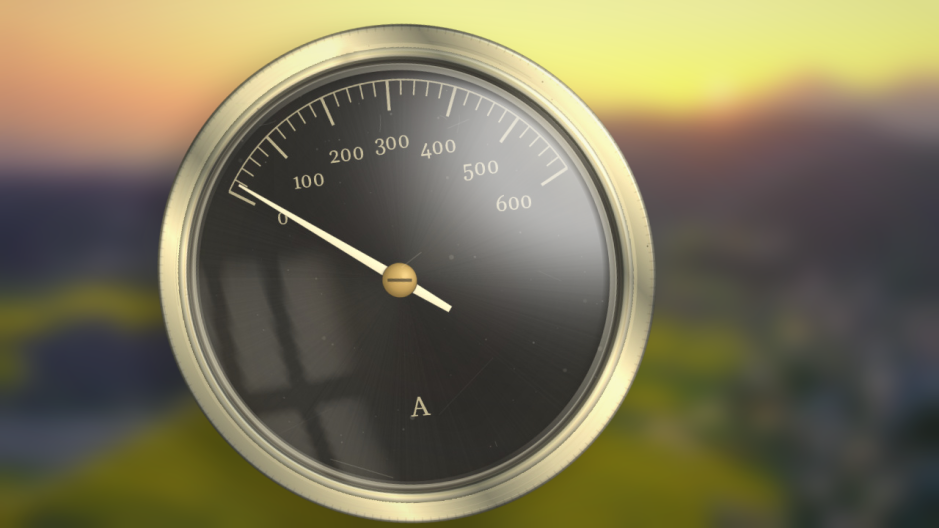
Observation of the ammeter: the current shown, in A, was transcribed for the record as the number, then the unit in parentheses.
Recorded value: 20 (A)
